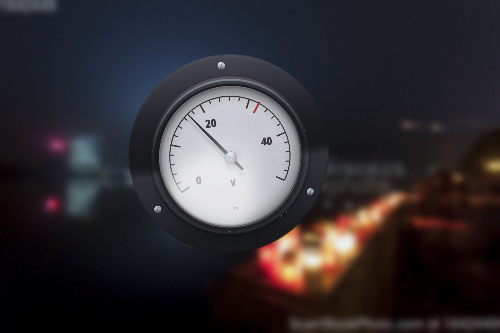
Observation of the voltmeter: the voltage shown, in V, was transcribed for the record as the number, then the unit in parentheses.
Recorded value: 17 (V)
